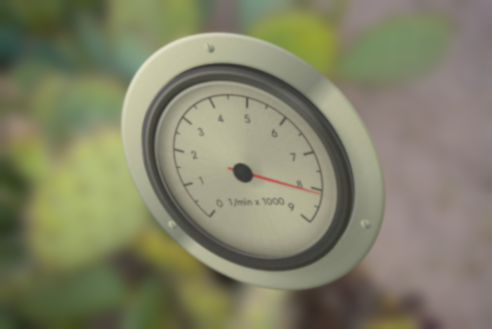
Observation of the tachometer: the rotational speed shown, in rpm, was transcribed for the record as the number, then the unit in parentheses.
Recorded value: 8000 (rpm)
